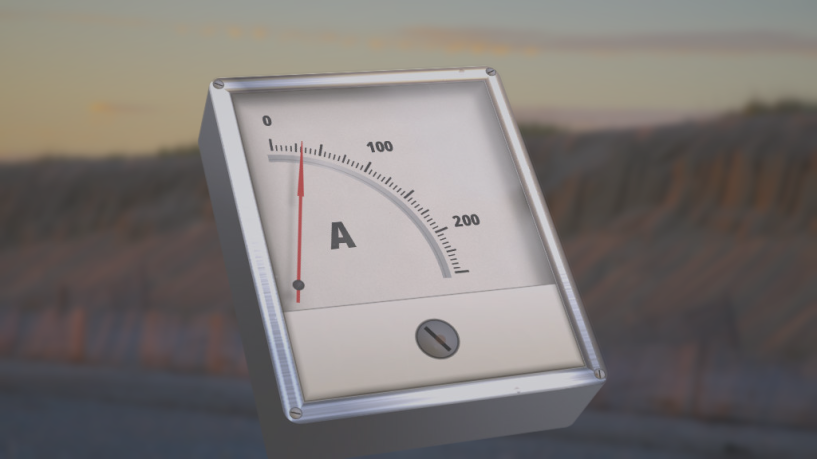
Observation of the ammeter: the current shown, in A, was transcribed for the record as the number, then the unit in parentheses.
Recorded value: 30 (A)
